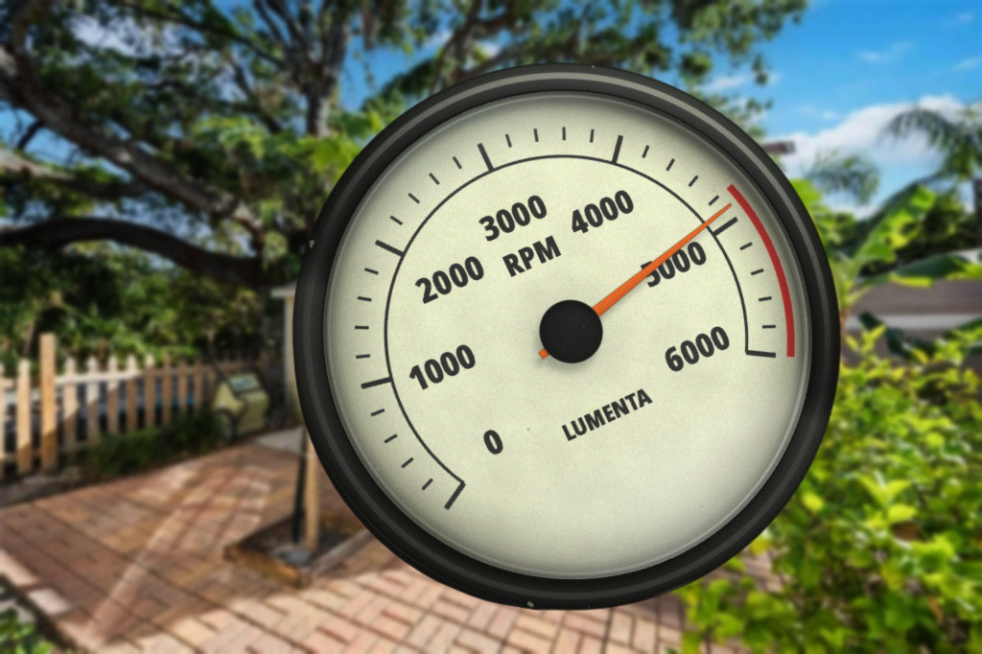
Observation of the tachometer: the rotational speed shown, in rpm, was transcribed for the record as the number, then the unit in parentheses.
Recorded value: 4900 (rpm)
